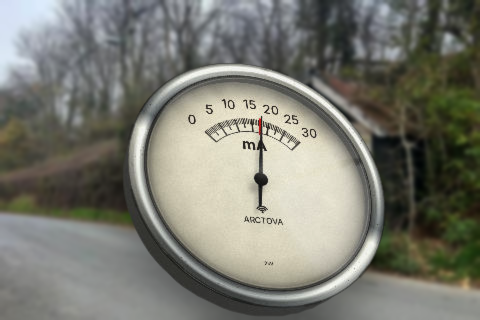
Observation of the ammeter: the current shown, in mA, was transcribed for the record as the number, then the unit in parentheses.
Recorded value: 17.5 (mA)
